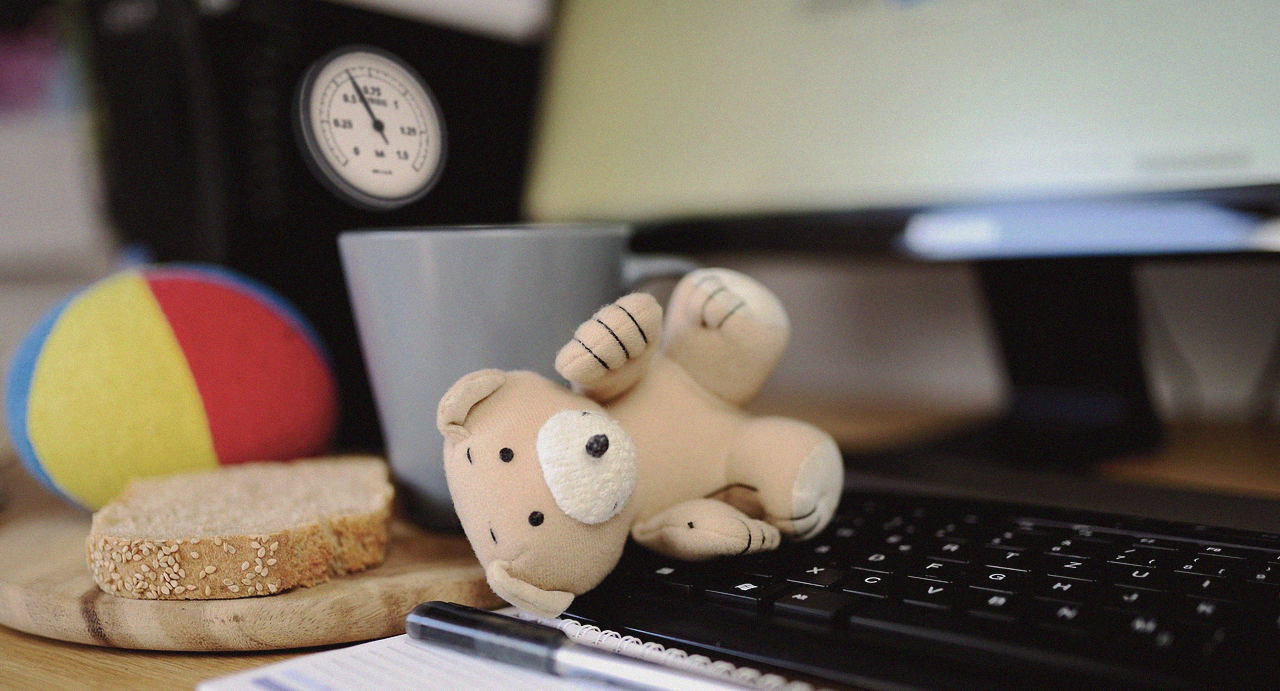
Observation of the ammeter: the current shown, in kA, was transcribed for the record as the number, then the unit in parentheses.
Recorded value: 0.6 (kA)
